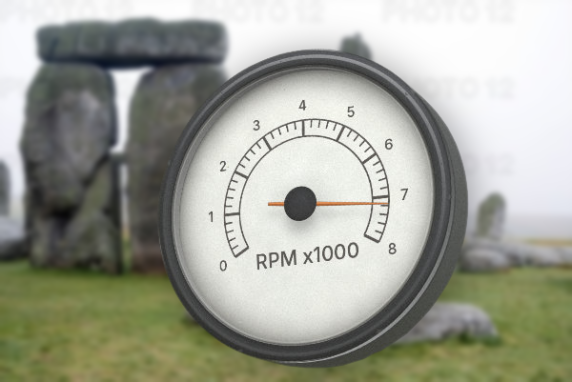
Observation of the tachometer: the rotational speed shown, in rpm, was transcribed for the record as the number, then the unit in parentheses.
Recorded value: 7200 (rpm)
